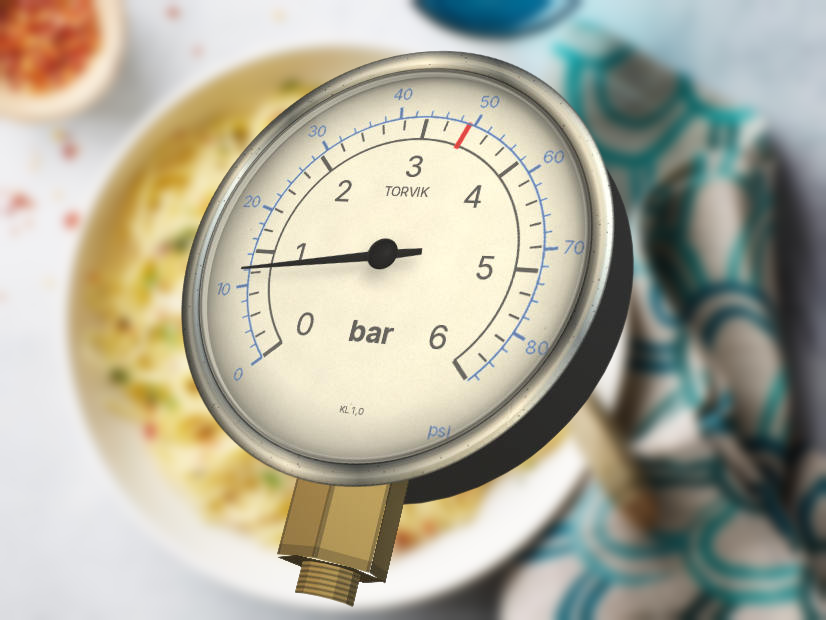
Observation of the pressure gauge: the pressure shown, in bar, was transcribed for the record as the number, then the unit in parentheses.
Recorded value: 0.8 (bar)
